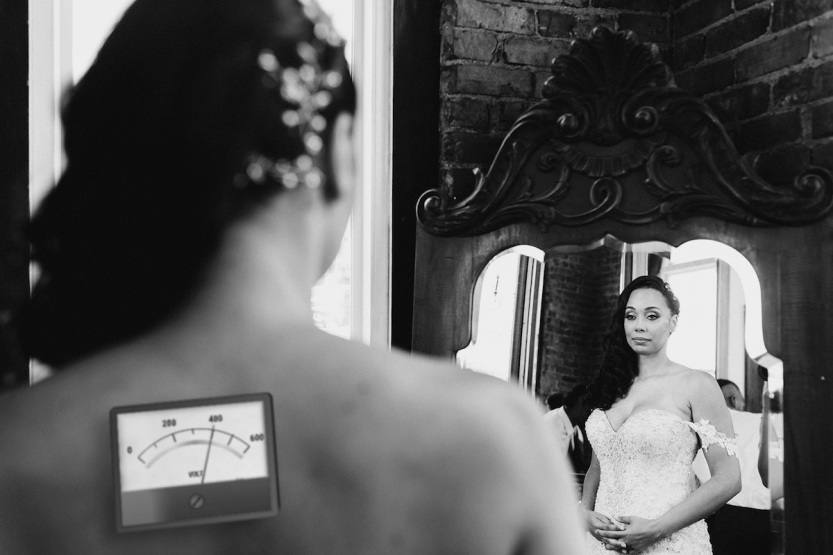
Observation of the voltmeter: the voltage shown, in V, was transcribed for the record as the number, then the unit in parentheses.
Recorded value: 400 (V)
